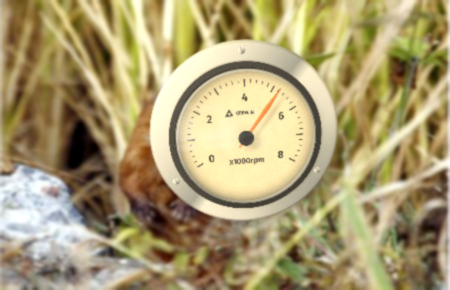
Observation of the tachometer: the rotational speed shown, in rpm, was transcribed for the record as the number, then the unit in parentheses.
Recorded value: 5200 (rpm)
